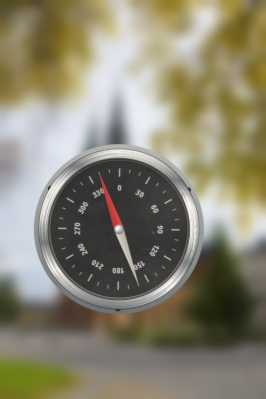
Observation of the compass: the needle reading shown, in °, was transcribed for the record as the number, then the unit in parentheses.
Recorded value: 340 (°)
